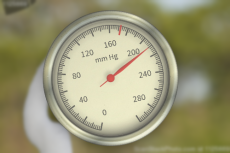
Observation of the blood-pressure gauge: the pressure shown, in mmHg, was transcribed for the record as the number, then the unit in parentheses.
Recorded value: 210 (mmHg)
